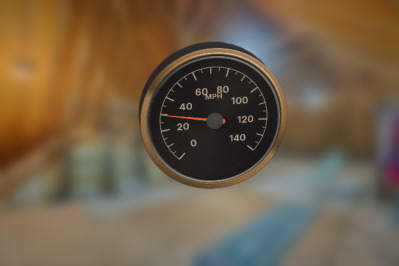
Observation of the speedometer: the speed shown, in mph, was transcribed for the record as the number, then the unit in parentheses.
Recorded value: 30 (mph)
